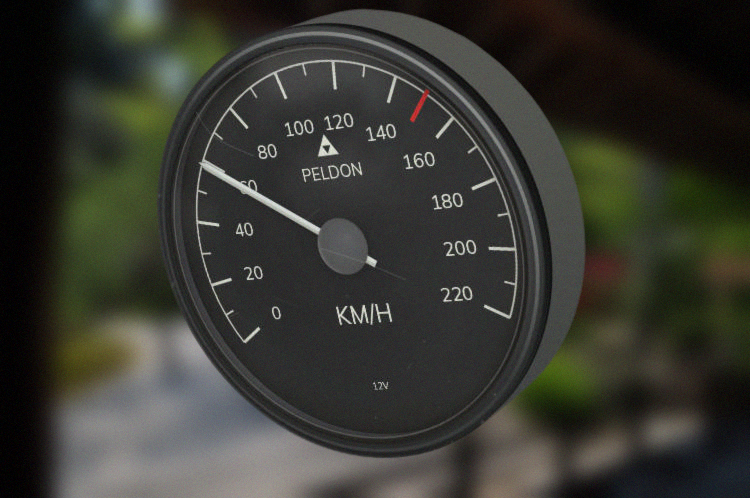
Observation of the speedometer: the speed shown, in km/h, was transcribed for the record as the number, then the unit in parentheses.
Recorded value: 60 (km/h)
